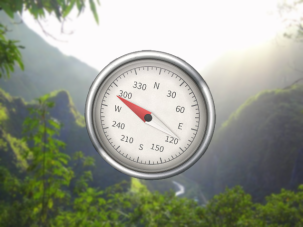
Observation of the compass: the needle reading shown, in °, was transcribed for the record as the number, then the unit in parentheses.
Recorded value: 290 (°)
